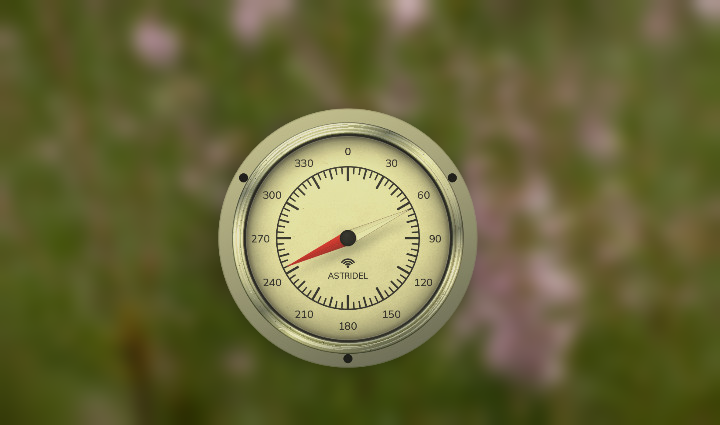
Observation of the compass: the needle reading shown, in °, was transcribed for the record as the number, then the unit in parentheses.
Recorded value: 245 (°)
